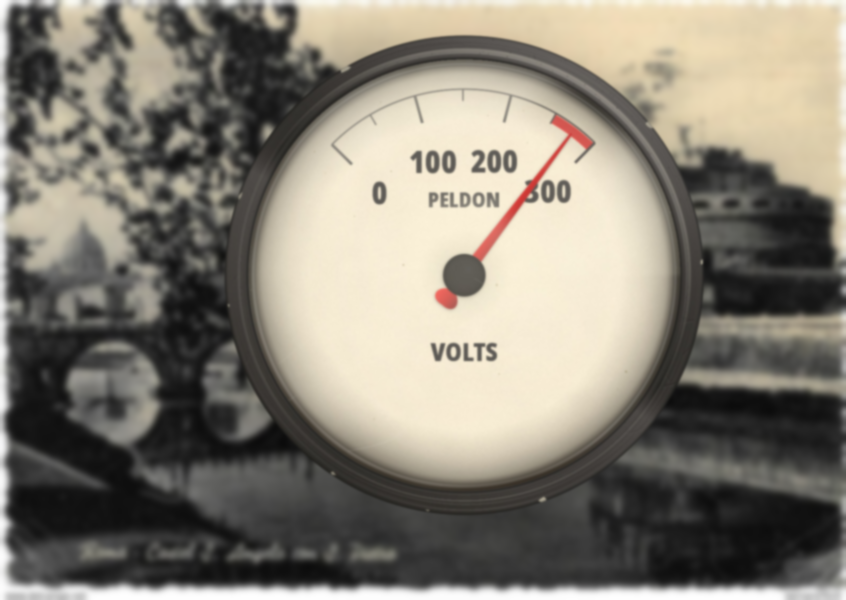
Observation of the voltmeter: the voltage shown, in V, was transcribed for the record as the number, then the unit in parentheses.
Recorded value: 275 (V)
